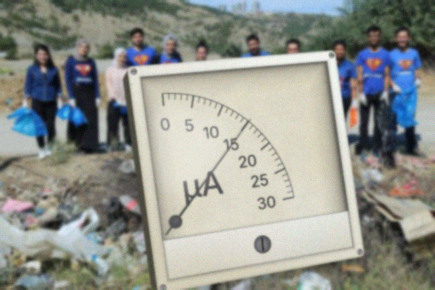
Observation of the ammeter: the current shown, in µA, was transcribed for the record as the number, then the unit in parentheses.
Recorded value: 15 (µA)
